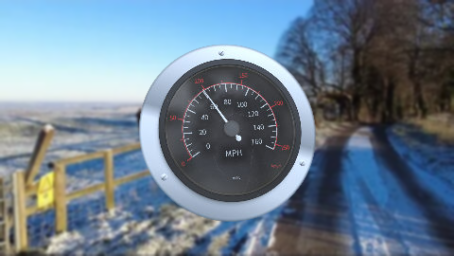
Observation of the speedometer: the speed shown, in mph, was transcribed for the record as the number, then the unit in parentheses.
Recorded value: 60 (mph)
